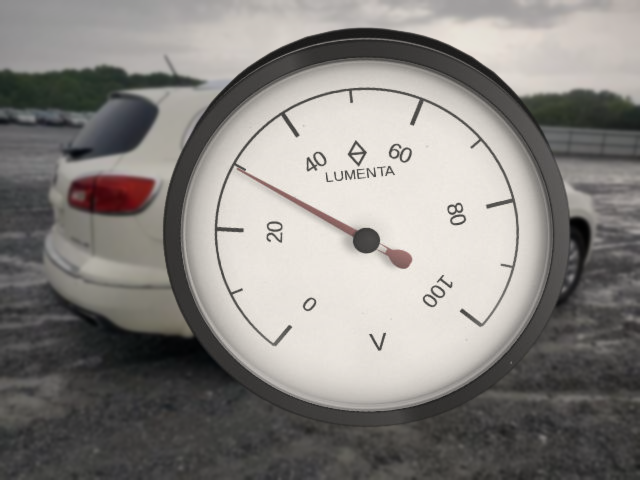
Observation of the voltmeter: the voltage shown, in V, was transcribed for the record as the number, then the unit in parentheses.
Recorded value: 30 (V)
